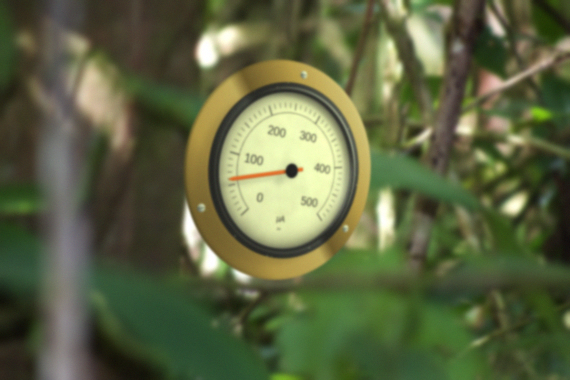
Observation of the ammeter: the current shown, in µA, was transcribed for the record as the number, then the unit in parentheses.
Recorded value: 60 (µA)
